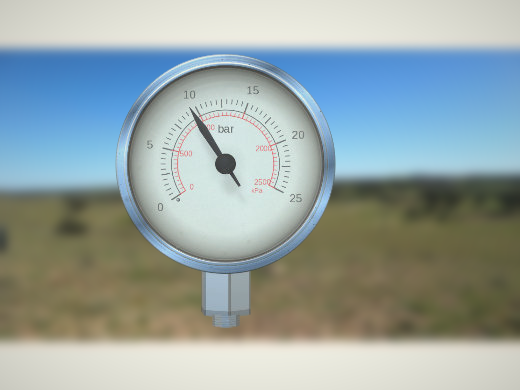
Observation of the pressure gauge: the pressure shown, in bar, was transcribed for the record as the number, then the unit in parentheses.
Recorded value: 9.5 (bar)
